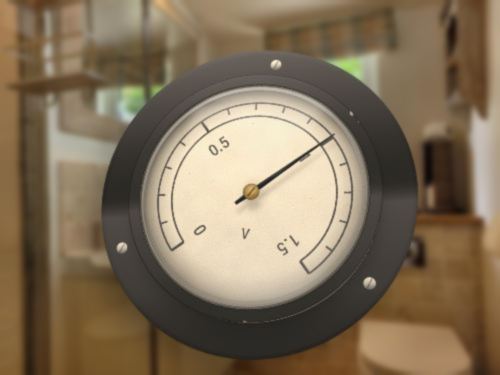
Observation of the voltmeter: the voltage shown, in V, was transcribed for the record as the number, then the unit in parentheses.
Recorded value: 1 (V)
